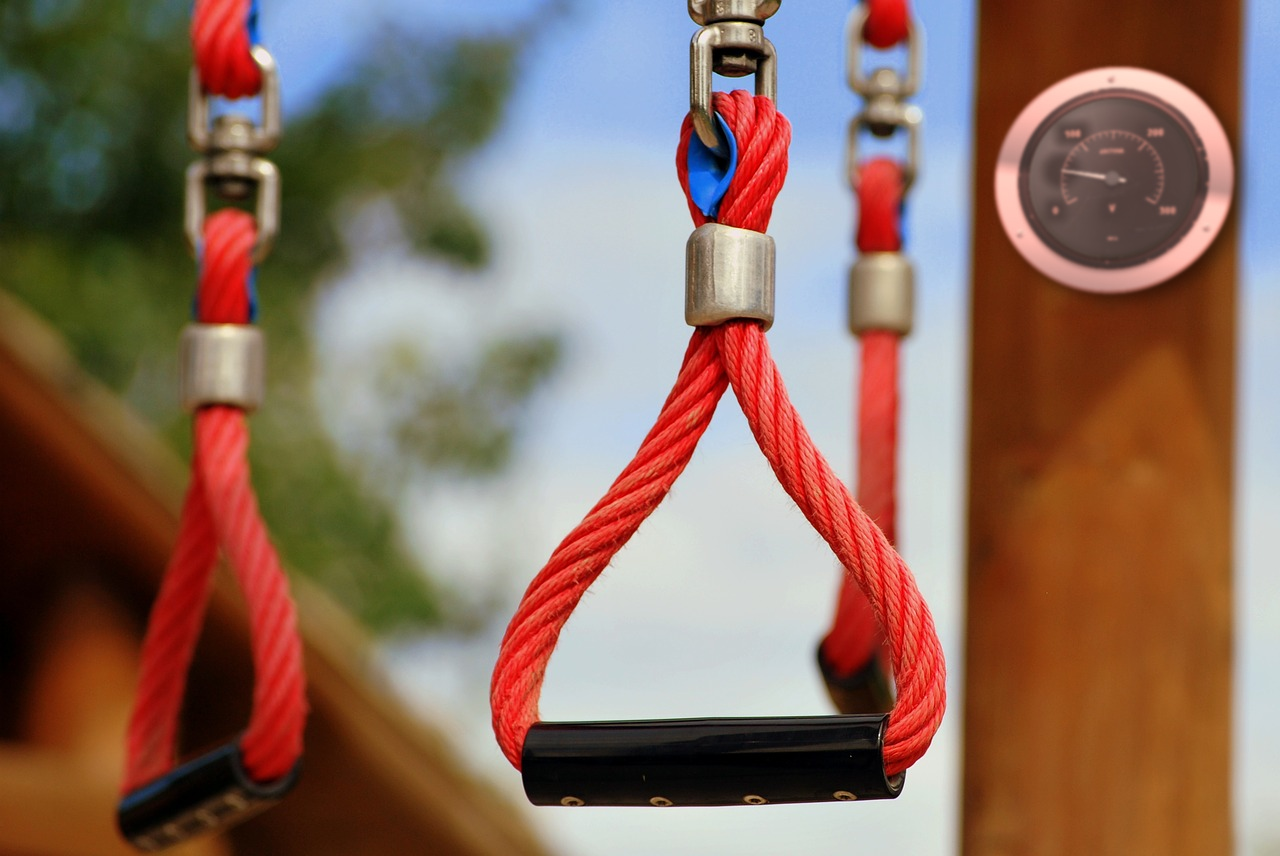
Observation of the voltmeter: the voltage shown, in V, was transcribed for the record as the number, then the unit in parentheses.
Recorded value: 50 (V)
